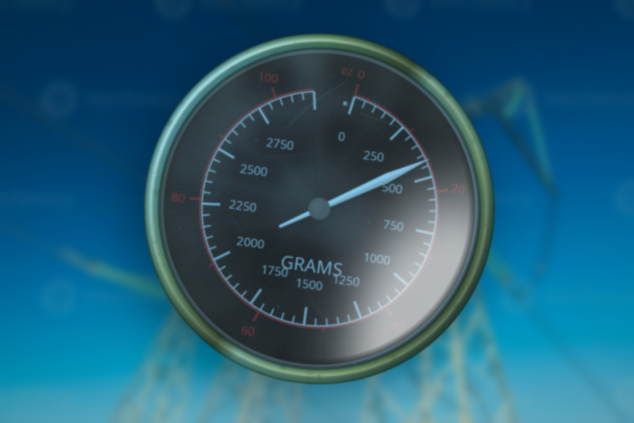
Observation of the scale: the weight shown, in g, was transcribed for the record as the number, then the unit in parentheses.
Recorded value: 425 (g)
